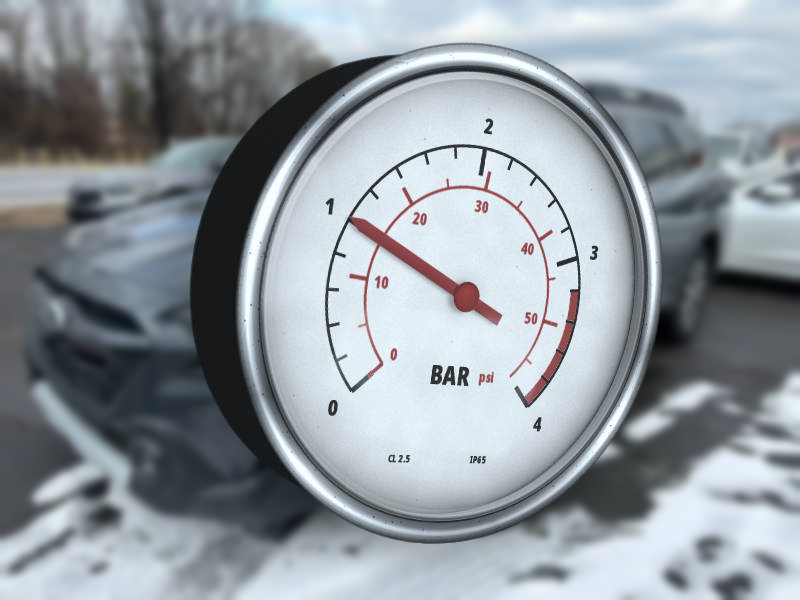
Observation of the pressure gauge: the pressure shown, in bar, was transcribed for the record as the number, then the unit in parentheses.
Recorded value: 1 (bar)
